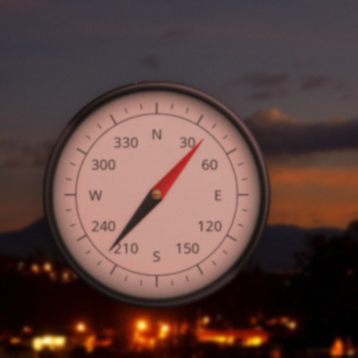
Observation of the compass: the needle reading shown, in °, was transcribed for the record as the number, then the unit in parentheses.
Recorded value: 40 (°)
